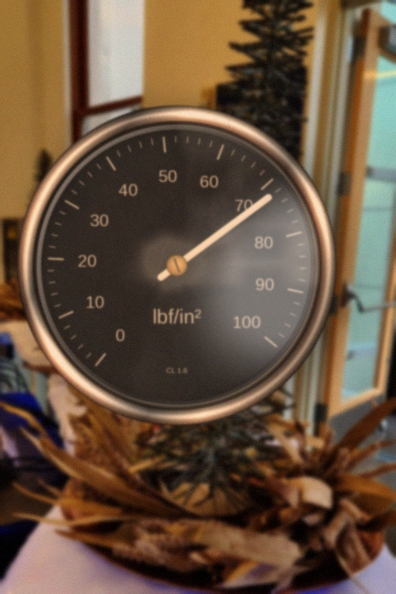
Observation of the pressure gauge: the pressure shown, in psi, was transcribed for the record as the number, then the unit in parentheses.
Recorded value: 72 (psi)
